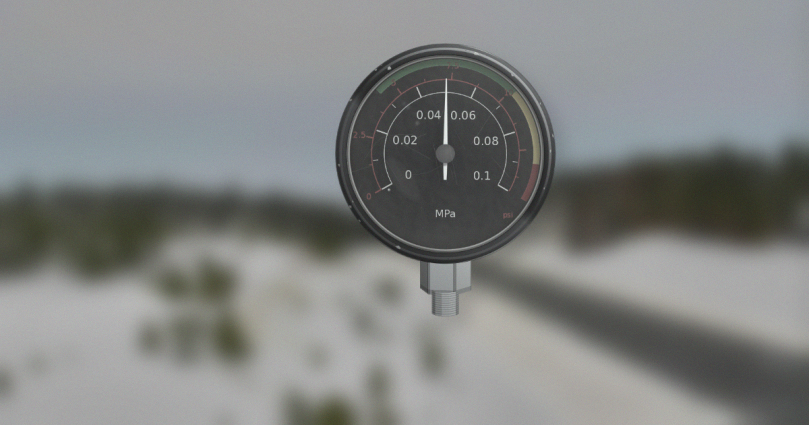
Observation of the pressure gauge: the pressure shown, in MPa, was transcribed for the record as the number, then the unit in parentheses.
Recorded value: 0.05 (MPa)
